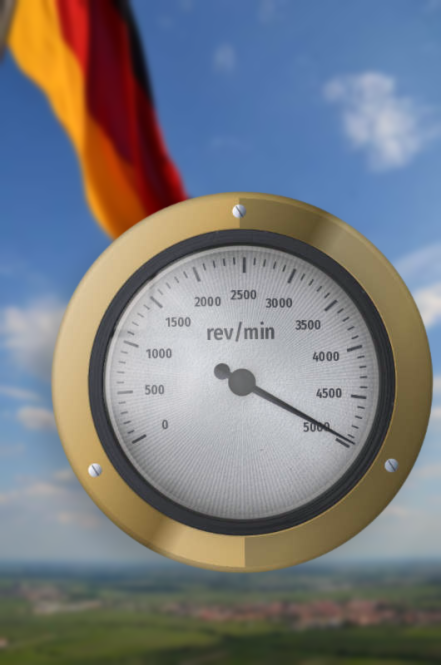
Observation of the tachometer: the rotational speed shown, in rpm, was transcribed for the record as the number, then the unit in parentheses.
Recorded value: 4950 (rpm)
